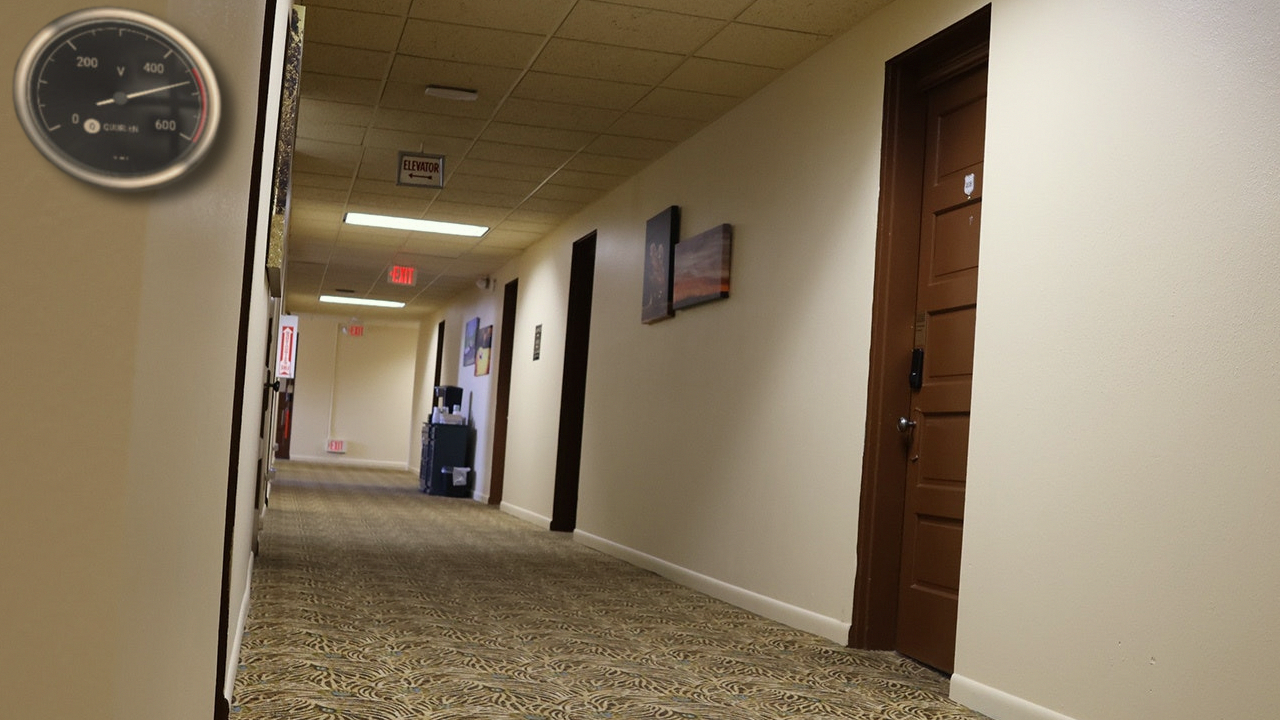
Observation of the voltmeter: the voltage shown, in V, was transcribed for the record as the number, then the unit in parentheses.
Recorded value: 475 (V)
